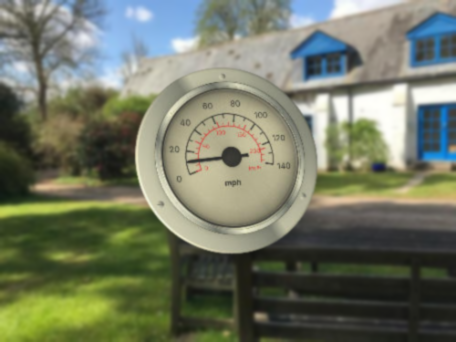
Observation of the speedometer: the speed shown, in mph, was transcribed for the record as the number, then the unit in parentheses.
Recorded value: 10 (mph)
